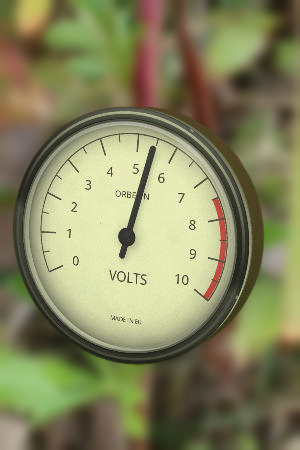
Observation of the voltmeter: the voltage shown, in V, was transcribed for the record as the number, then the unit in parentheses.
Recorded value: 5.5 (V)
